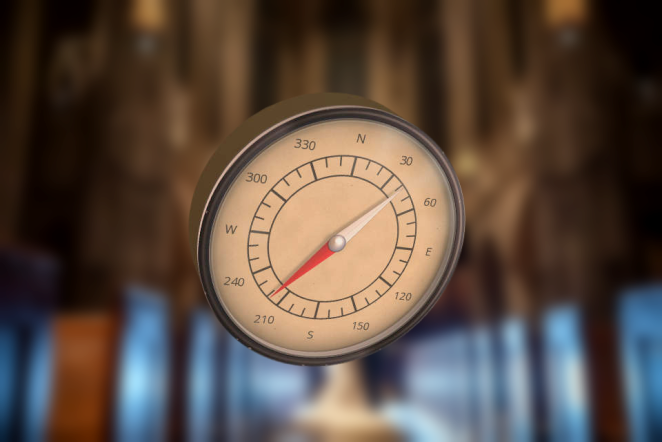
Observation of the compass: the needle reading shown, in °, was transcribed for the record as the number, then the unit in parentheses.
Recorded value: 220 (°)
